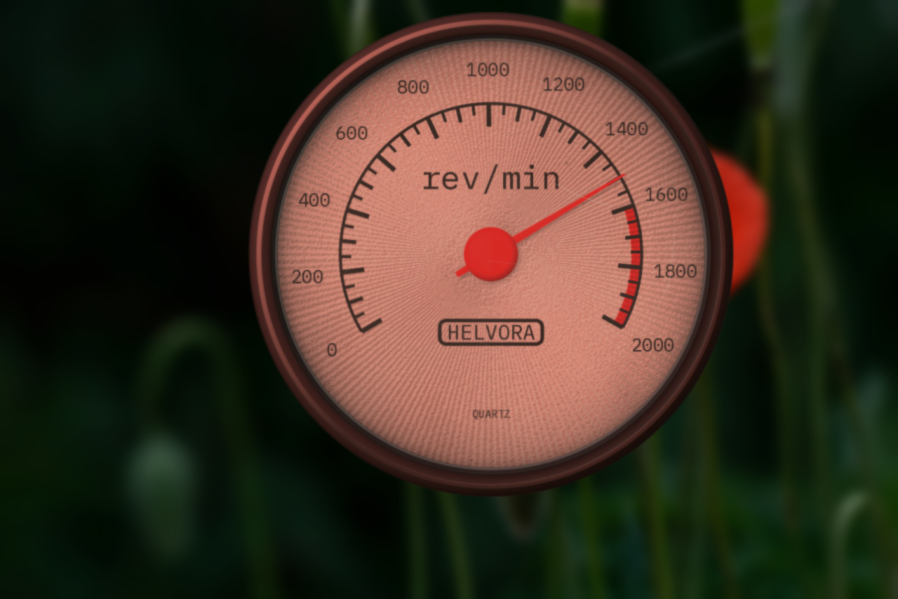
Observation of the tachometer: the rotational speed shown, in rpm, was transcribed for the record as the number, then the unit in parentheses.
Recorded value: 1500 (rpm)
